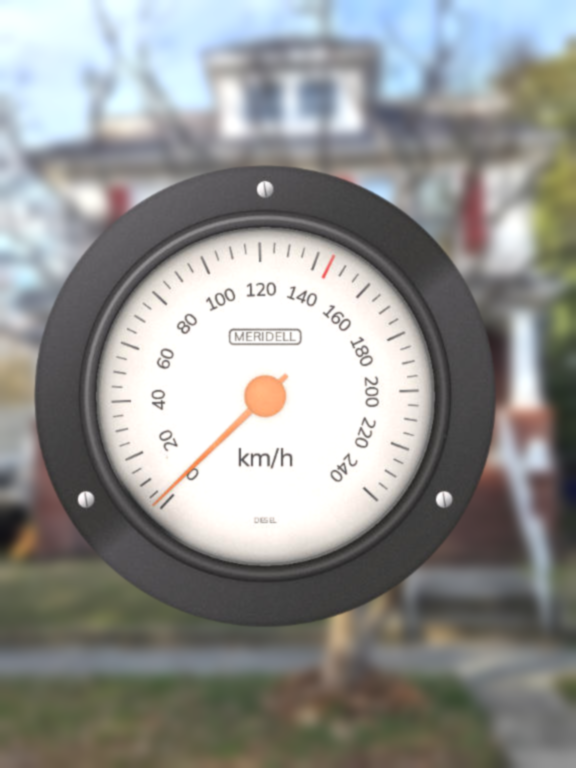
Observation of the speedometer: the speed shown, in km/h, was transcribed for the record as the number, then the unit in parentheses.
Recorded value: 2.5 (km/h)
